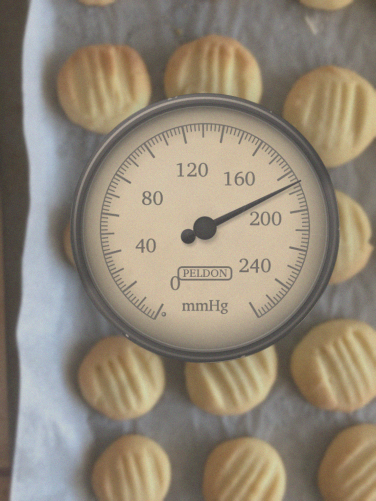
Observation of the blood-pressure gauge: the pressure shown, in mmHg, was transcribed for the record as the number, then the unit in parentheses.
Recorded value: 186 (mmHg)
